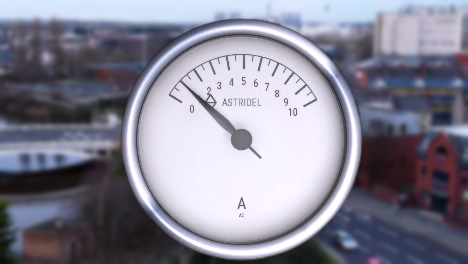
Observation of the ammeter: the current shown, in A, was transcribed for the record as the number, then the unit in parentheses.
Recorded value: 1 (A)
